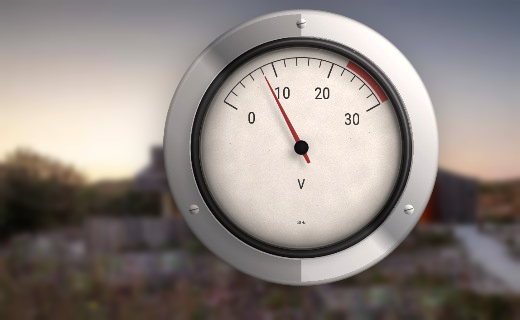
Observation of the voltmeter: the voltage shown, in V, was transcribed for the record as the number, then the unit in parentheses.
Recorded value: 8 (V)
